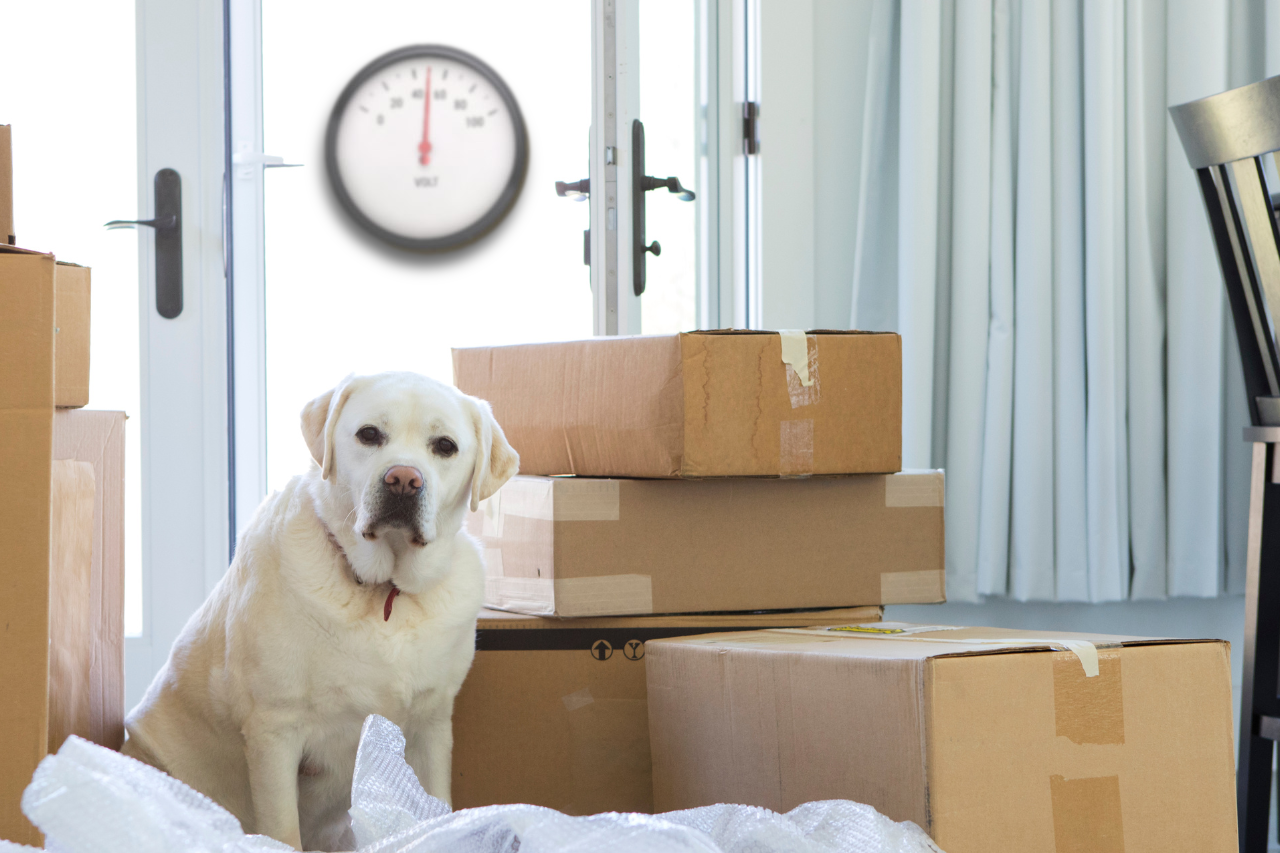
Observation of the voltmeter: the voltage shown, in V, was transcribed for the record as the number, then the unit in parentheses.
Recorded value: 50 (V)
